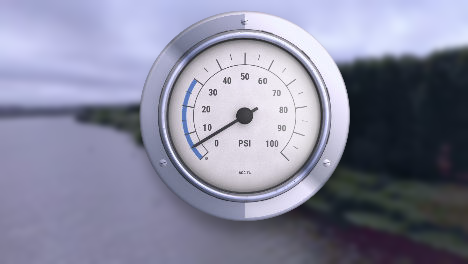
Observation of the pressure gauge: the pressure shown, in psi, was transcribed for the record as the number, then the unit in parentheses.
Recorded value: 5 (psi)
